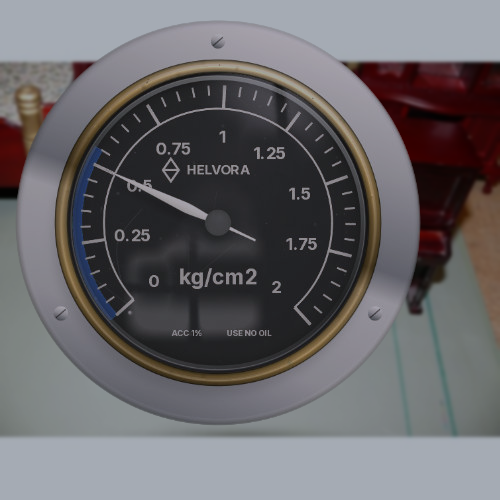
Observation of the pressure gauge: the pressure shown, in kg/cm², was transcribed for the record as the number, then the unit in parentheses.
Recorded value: 0.5 (kg/cm²)
